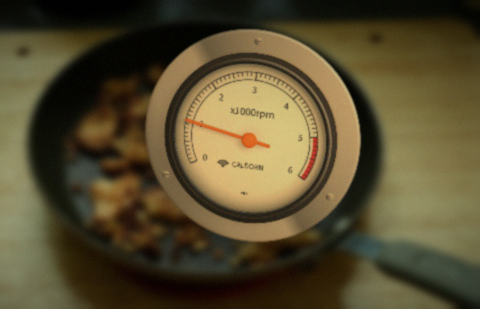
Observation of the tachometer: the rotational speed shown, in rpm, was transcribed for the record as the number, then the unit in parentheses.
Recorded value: 1000 (rpm)
